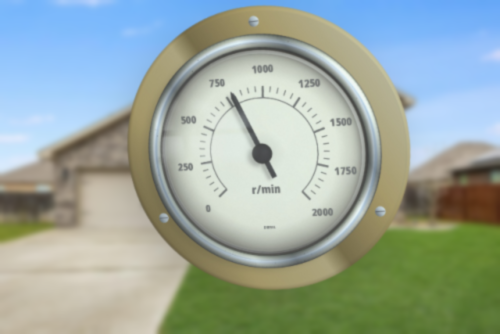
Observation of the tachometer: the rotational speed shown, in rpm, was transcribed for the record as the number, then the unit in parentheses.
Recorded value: 800 (rpm)
